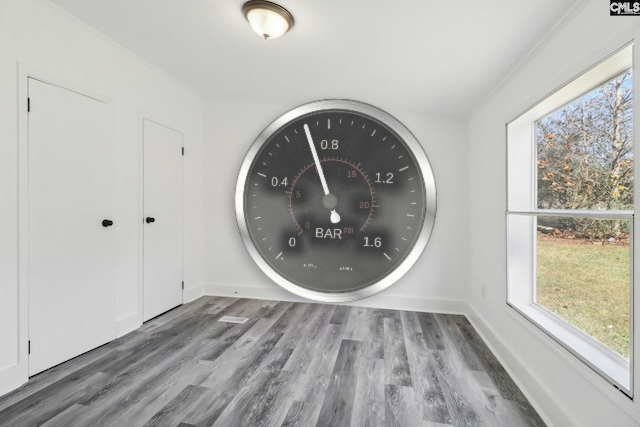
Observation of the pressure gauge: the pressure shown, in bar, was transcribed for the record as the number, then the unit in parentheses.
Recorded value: 0.7 (bar)
